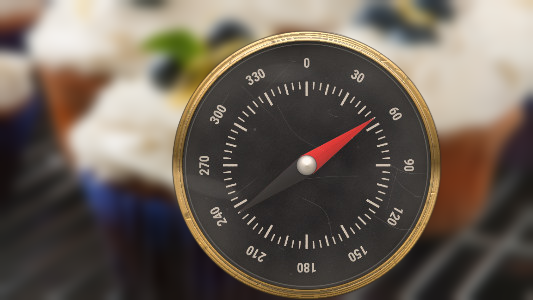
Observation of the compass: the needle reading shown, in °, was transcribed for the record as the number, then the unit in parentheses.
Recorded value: 55 (°)
